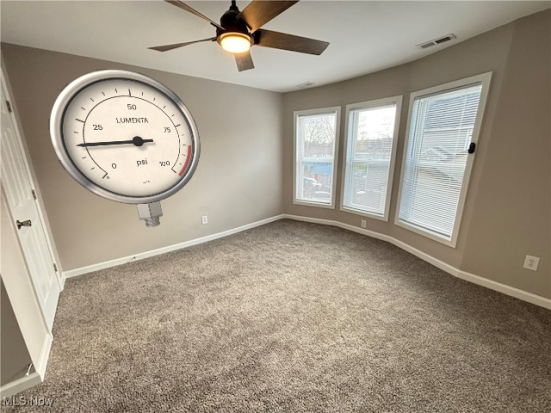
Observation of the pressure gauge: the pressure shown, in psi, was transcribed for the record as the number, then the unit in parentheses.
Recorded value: 15 (psi)
